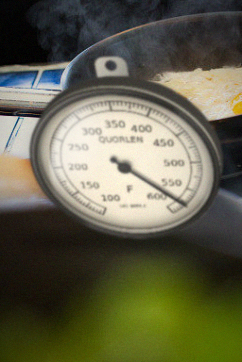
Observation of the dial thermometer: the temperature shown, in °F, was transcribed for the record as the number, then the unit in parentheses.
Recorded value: 575 (°F)
